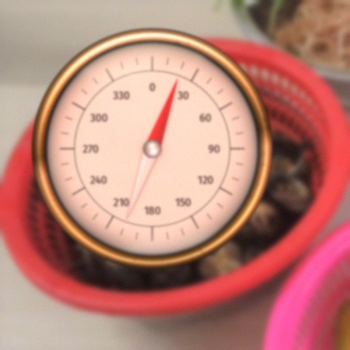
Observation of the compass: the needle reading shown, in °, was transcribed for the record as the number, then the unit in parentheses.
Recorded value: 20 (°)
